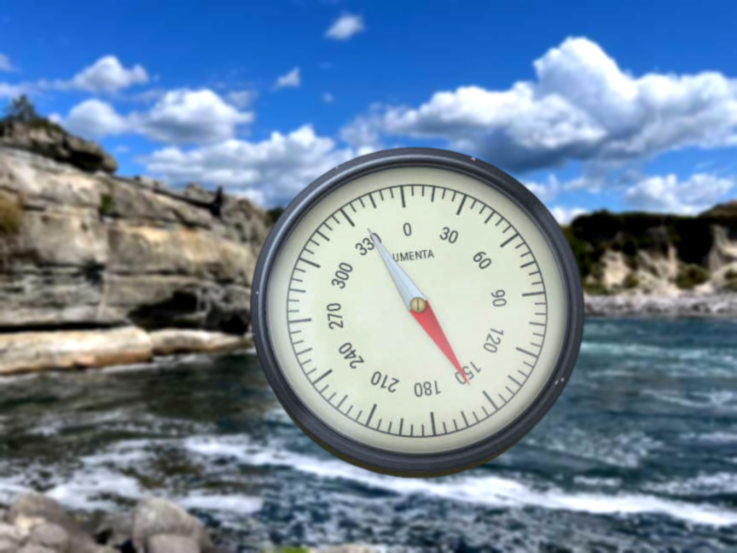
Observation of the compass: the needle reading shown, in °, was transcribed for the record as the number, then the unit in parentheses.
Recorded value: 155 (°)
